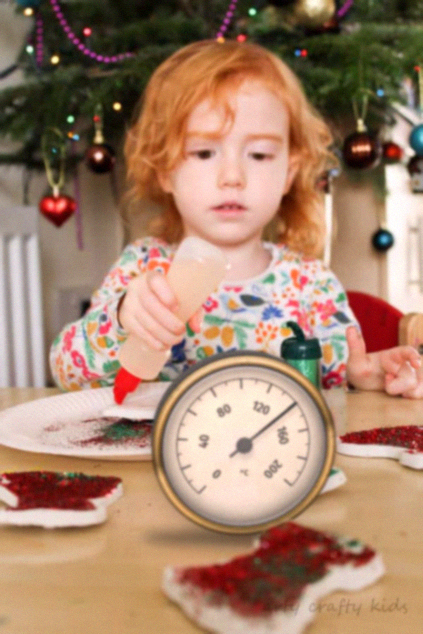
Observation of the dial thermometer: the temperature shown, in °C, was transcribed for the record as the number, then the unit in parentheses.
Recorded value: 140 (°C)
